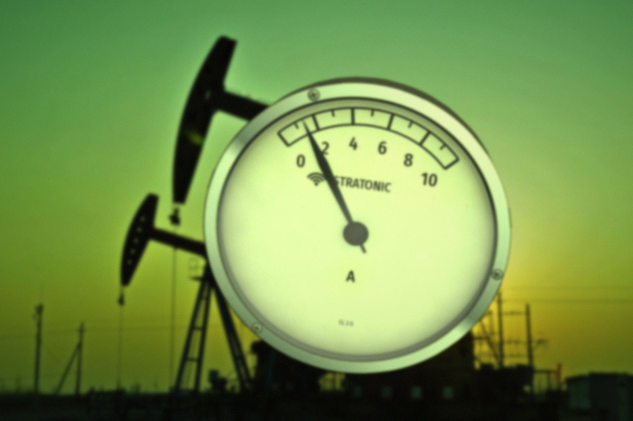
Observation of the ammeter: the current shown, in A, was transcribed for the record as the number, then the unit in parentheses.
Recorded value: 1.5 (A)
